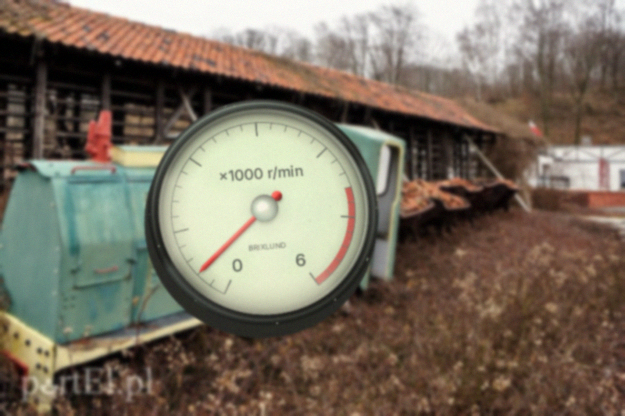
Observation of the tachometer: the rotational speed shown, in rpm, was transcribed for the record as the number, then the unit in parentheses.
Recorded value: 400 (rpm)
